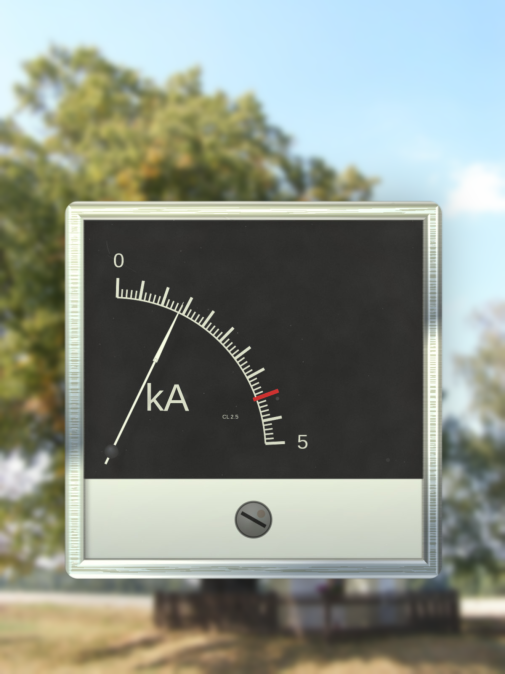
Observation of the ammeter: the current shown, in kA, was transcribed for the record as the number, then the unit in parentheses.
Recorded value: 1.4 (kA)
